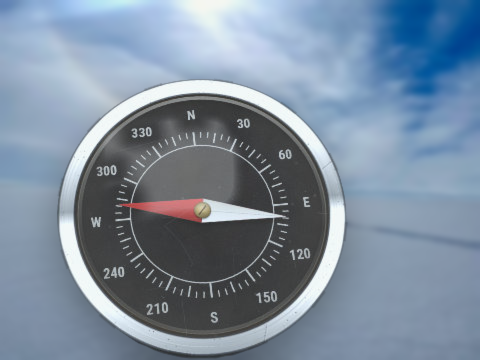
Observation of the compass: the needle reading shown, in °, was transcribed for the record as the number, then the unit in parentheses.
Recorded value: 280 (°)
